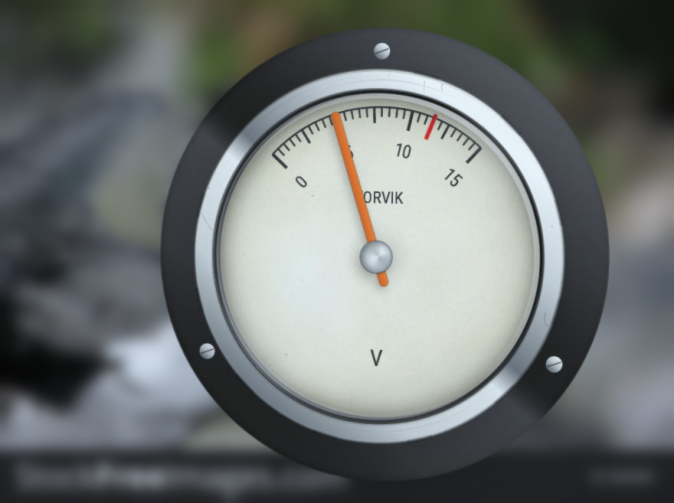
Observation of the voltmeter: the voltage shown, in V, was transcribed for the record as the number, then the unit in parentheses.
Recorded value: 5 (V)
